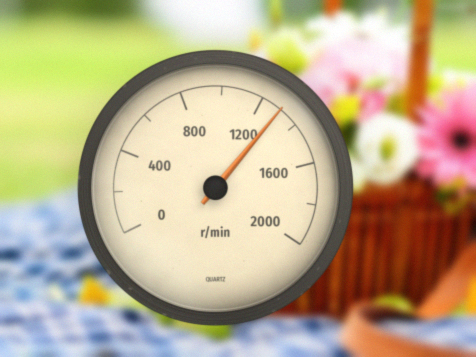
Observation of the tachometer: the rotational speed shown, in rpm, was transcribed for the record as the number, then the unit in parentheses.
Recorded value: 1300 (rpm)
